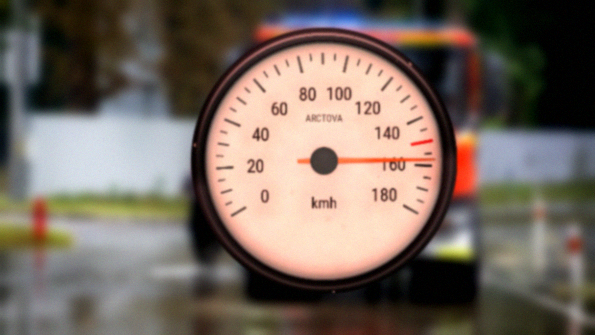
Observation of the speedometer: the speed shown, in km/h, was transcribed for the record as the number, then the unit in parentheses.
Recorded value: 157.5 (km/h)
